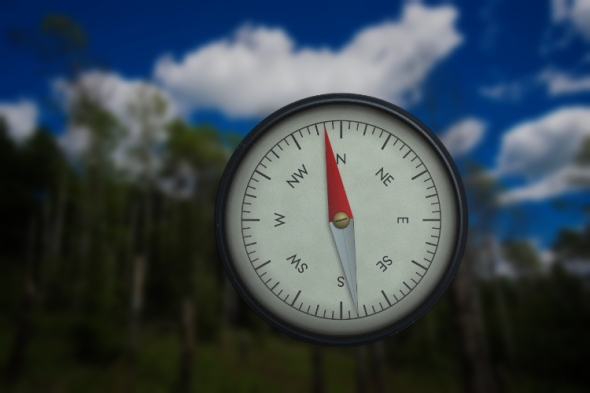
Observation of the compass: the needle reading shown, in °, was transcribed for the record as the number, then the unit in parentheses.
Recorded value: 350 (°)
